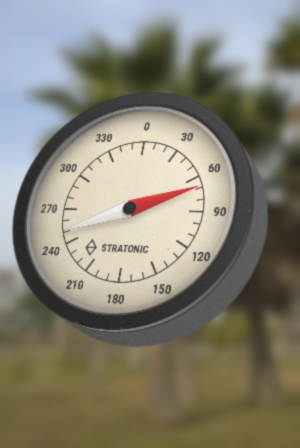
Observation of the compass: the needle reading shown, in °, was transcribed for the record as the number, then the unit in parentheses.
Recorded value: 70 (°)
